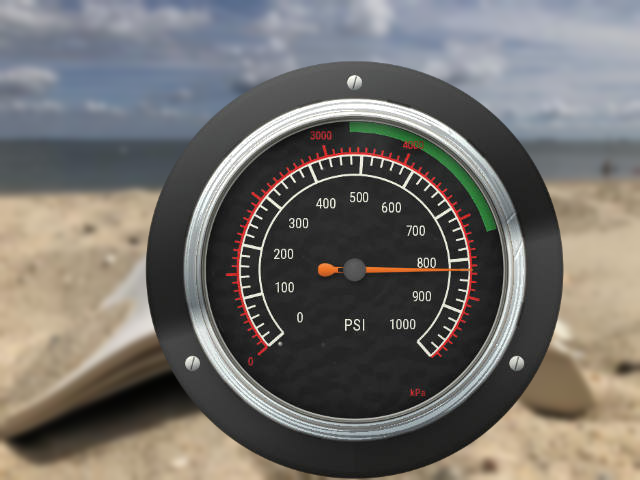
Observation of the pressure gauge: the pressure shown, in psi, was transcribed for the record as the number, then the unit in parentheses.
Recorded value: 820 (psi)
